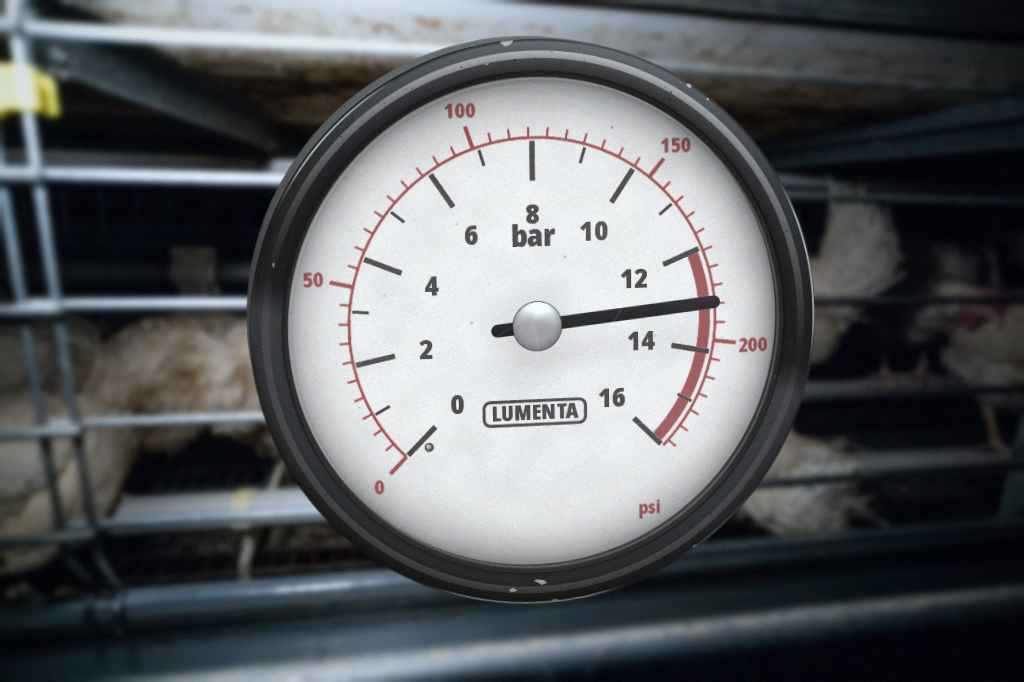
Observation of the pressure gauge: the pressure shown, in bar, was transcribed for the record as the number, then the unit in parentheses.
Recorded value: 13 (bar)
